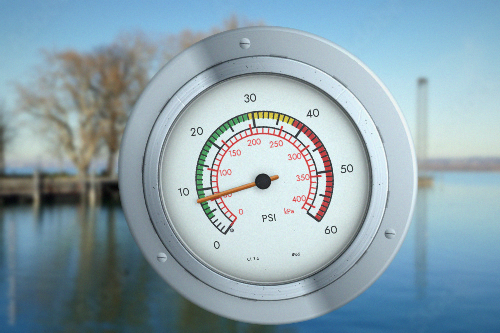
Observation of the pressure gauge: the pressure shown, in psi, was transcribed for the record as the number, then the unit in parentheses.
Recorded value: 8 (psi)
